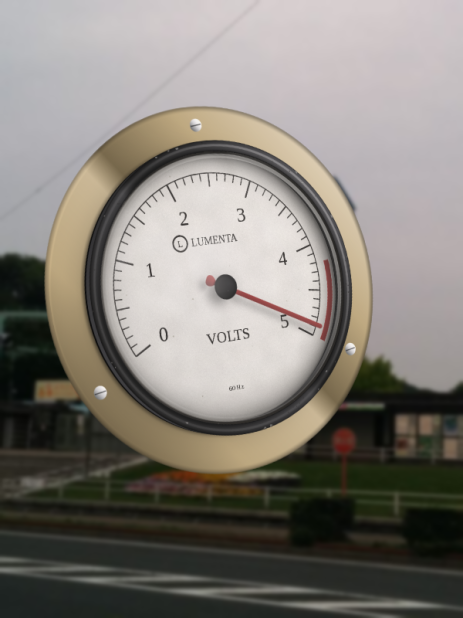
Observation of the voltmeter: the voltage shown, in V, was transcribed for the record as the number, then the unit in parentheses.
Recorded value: 4.9 (V)
